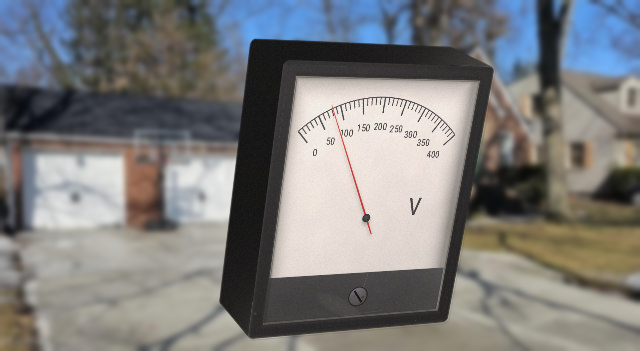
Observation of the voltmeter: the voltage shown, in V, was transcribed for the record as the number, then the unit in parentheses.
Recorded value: 80 (V)
